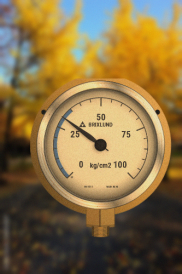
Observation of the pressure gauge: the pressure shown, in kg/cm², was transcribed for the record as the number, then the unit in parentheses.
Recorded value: 30 (kg/cm²)
